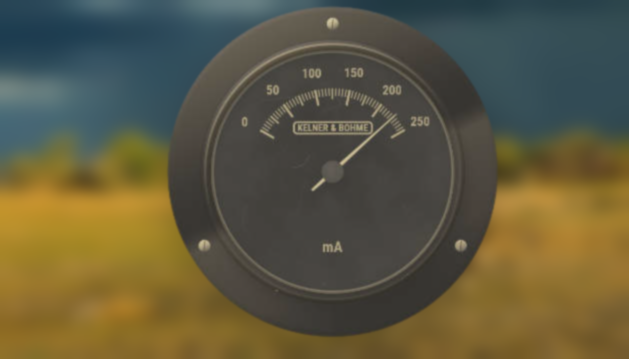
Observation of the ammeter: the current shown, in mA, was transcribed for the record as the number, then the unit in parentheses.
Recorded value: 225 (mA)
